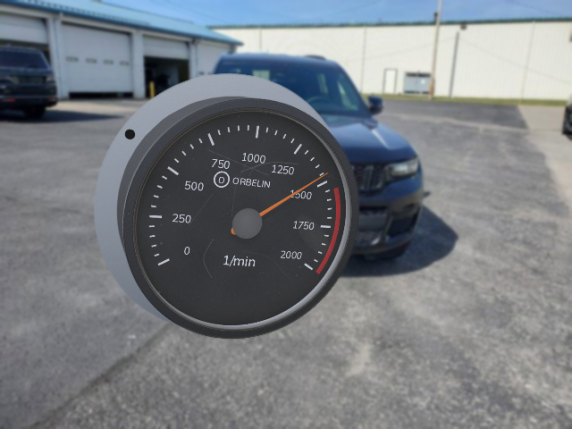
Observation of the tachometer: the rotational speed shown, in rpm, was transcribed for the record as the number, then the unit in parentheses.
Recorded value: 1450 (rpm)
